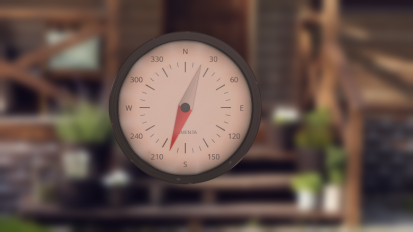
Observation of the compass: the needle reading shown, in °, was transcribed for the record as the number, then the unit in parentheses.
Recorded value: 200 (°)
